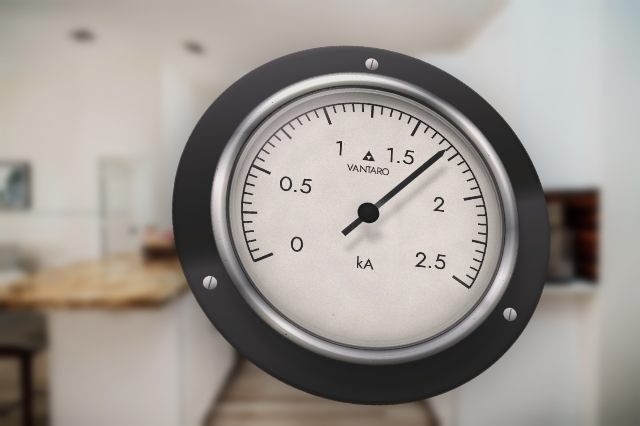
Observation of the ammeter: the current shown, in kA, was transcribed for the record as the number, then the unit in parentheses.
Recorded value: 1.7 (kA)
